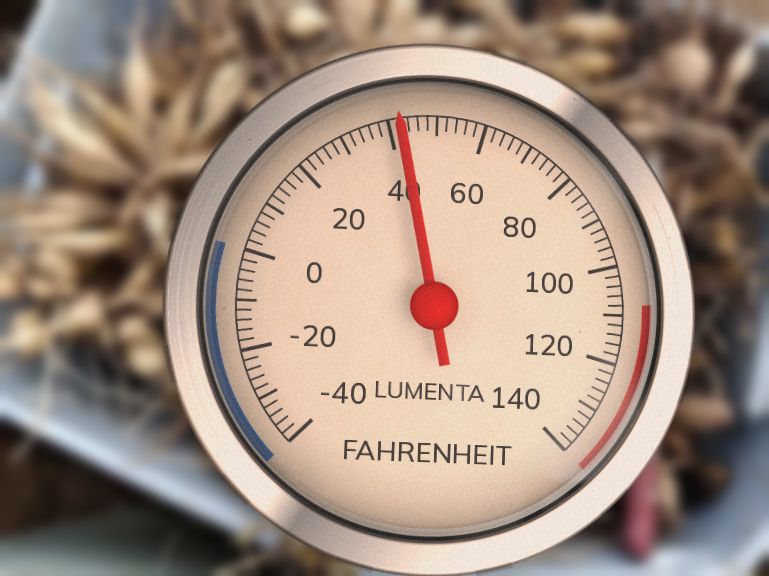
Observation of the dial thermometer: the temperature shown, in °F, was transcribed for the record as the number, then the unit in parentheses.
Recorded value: 42 (°F)
